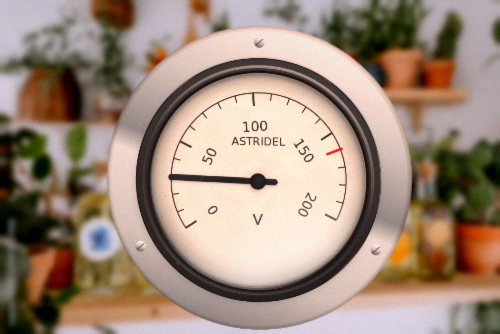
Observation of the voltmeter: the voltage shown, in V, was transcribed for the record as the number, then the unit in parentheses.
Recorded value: 30 (V)
